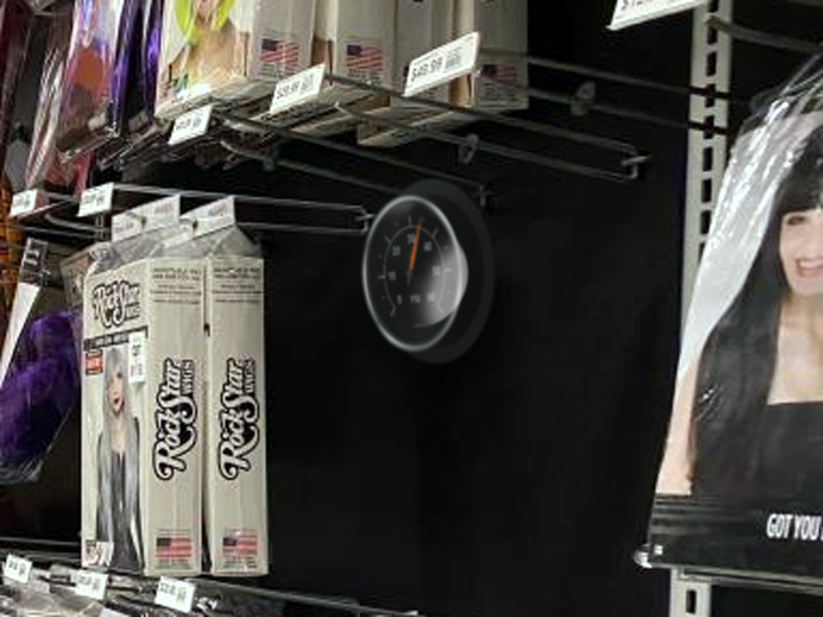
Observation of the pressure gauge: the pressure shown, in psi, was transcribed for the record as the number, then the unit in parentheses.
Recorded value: 35 (psi)
